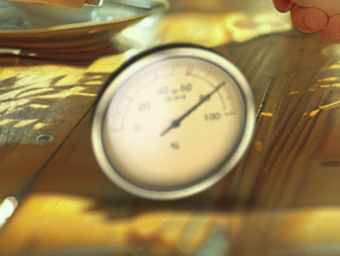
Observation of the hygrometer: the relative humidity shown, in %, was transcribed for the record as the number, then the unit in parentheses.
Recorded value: 80 (%)
